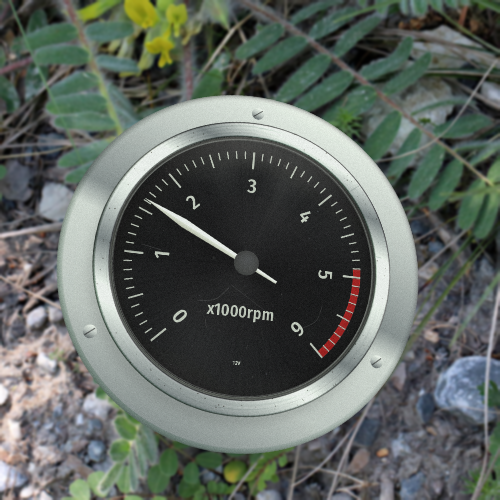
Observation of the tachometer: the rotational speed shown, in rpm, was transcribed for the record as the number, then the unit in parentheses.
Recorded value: 1600 (rpm)
